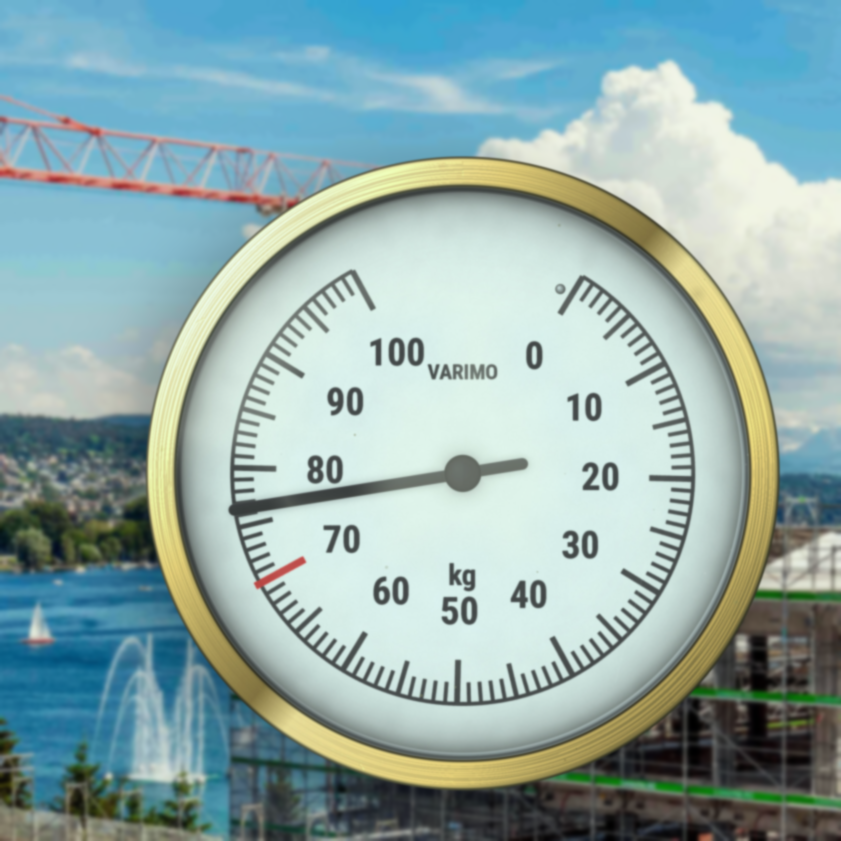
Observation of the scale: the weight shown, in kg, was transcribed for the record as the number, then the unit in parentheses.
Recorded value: 76.5 (kg)
